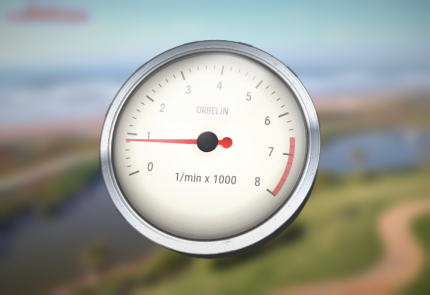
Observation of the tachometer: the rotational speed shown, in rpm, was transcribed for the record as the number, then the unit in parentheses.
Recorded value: 800 (rpm)
